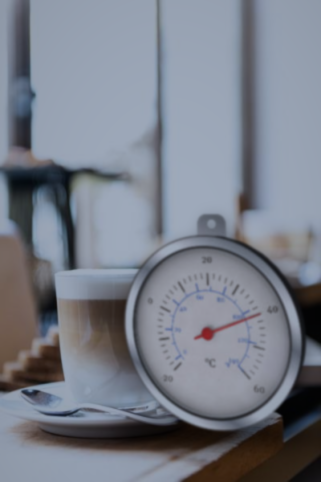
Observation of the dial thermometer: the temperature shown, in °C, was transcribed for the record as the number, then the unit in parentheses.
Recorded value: 40 (°C)
